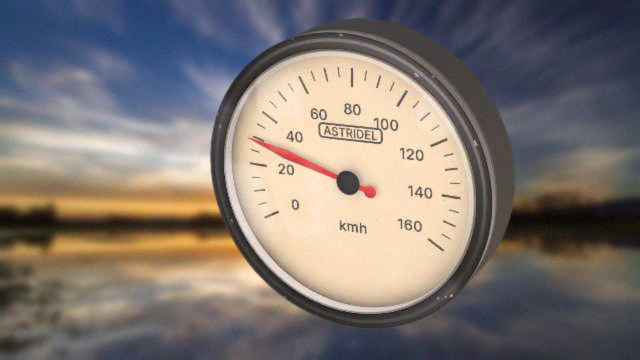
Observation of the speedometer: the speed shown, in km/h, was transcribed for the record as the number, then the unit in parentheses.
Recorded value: 30 (km/h)
